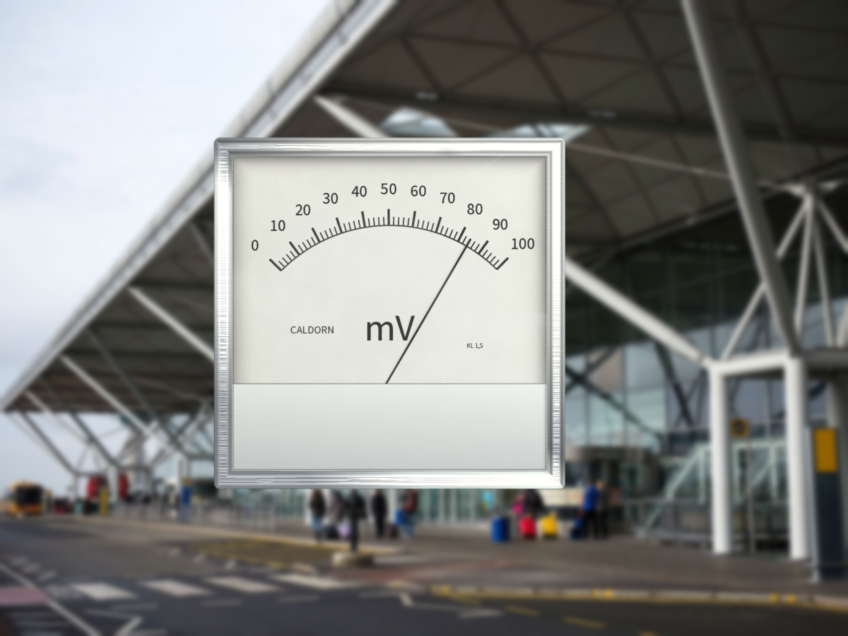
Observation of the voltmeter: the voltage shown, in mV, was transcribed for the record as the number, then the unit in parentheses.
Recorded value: 84 (mV)
